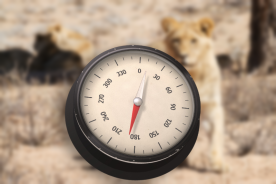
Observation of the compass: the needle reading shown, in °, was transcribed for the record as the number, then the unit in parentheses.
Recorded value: 190 (°)
